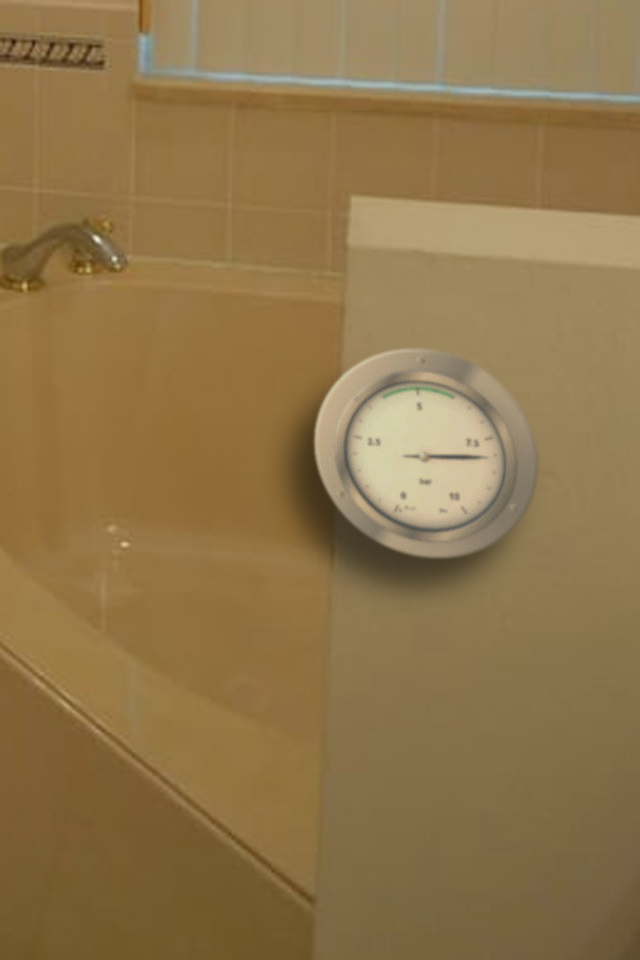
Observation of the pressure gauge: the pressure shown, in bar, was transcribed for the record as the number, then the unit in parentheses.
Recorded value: 8 (bar)
